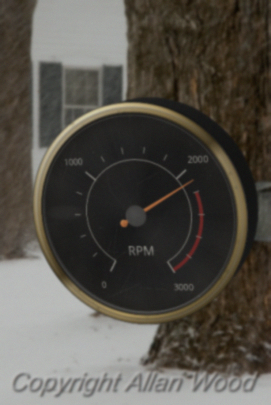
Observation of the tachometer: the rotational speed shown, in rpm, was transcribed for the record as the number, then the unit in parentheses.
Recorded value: 2100 (rpm)
